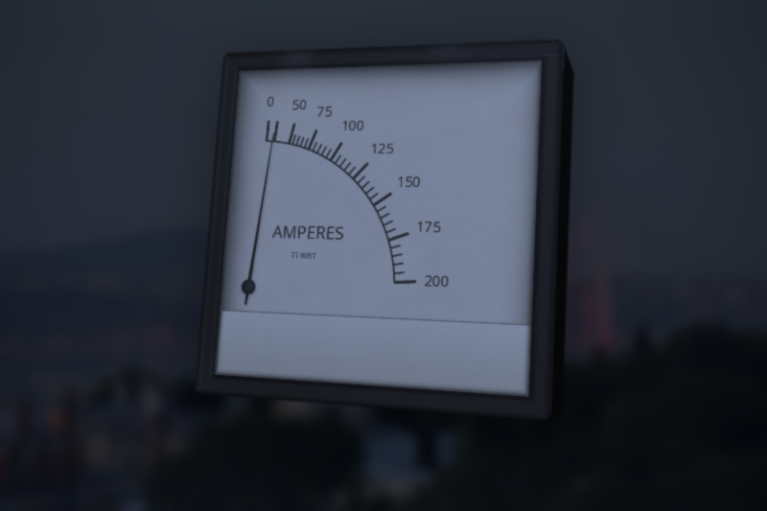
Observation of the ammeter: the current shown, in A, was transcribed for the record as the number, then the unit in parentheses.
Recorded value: 25 (A)
